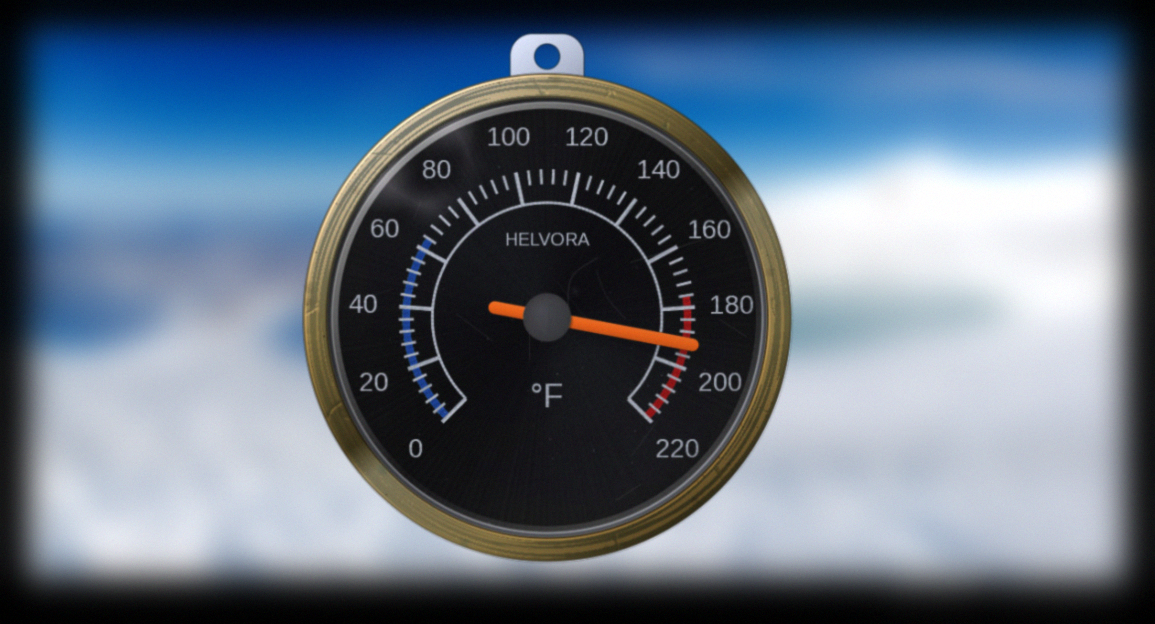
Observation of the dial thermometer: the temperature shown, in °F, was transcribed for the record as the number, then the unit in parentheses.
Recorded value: 192 (°F)
